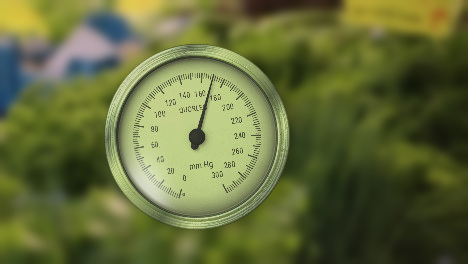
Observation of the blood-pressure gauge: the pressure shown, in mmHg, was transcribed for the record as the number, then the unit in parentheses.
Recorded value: 170 (mmHg)
